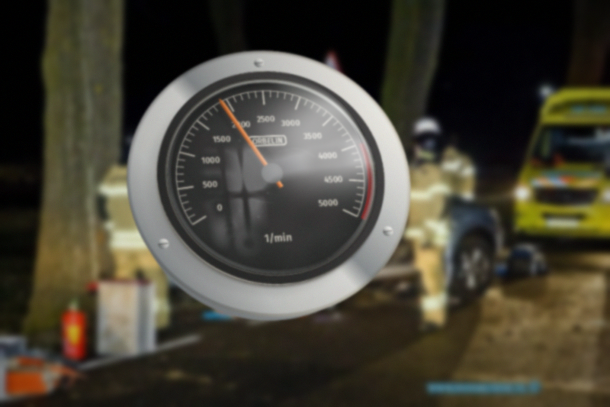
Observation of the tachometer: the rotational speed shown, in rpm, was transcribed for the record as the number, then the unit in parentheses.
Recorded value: 1900 (rpm)
